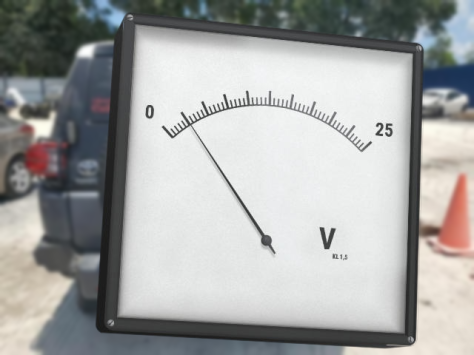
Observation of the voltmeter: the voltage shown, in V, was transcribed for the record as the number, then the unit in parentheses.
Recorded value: 2.5 (V)
